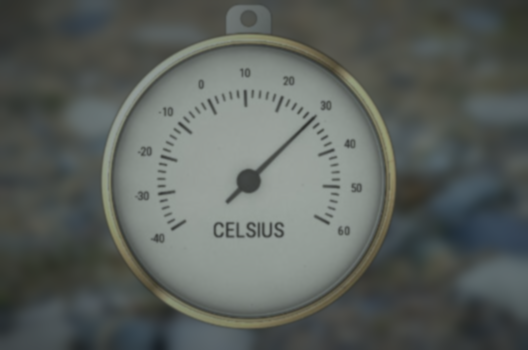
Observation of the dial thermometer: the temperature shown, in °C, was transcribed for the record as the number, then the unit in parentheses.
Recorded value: 30 (°C)
